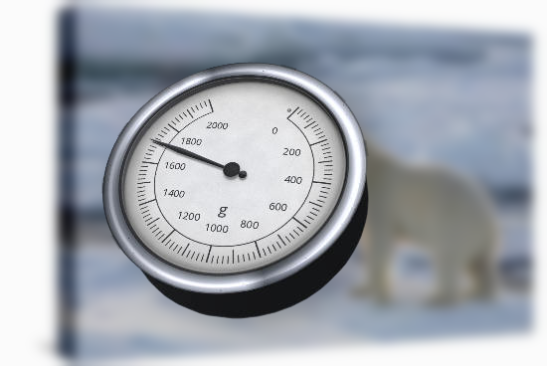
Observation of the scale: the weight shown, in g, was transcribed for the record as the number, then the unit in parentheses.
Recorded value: 1700 (g)
